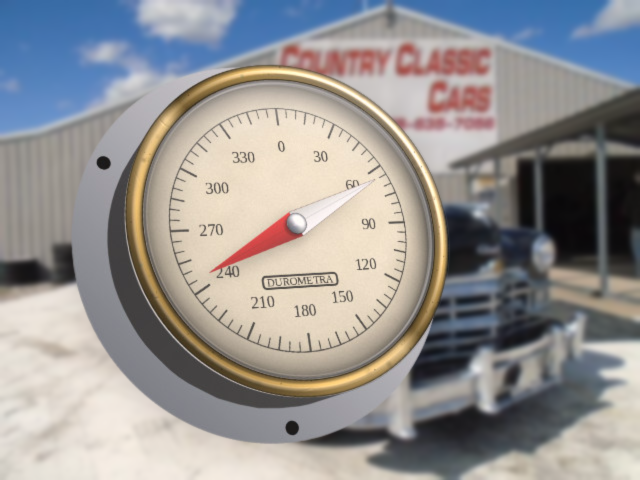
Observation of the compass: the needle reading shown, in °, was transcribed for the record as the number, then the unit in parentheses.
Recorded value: 245 (°)
